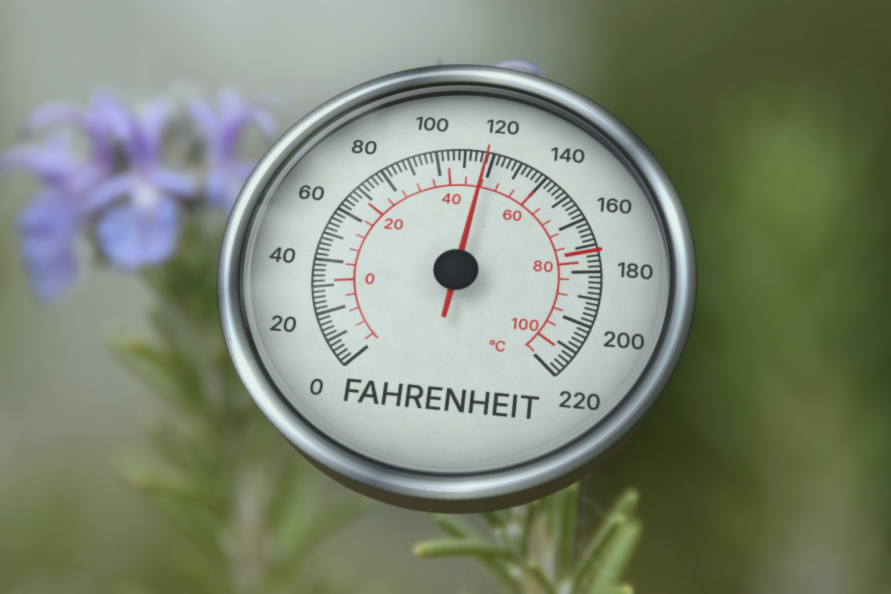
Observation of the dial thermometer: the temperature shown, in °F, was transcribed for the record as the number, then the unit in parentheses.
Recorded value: 118 (°F)
